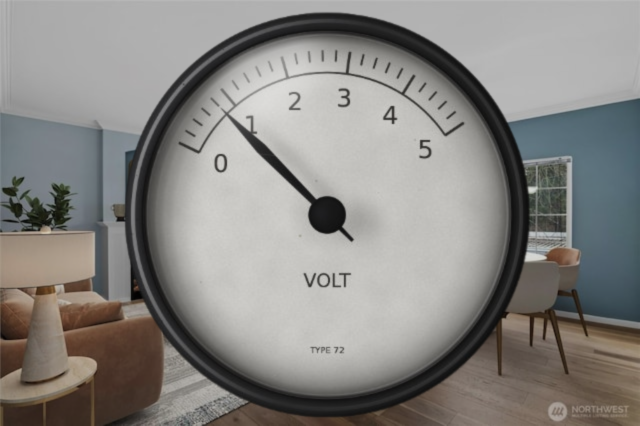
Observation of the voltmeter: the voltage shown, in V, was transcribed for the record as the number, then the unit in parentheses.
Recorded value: 0.8 (V)
